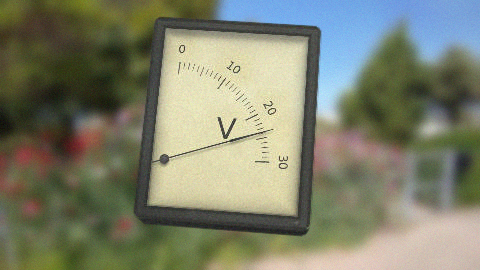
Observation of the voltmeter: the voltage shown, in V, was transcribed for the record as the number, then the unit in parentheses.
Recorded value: 24 (V)
